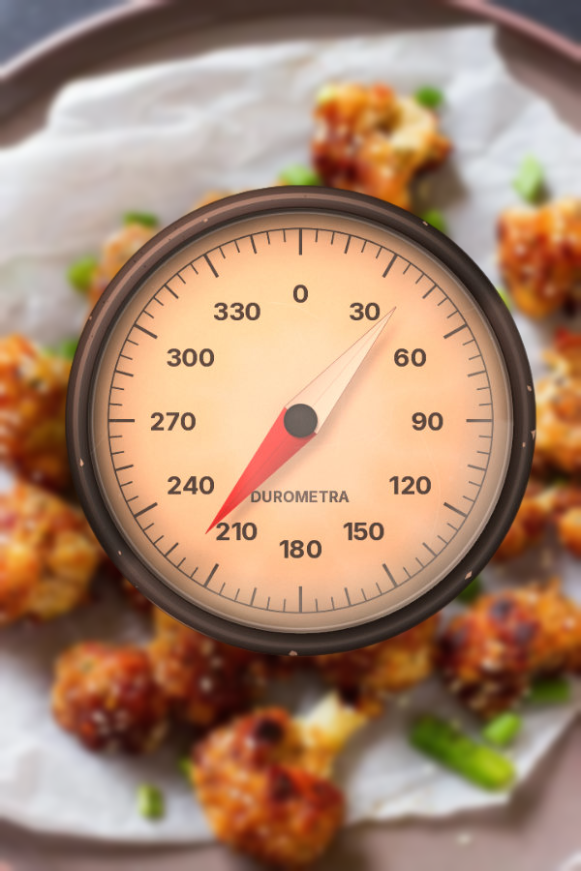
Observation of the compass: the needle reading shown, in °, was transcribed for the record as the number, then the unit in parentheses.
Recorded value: 220 (°)
